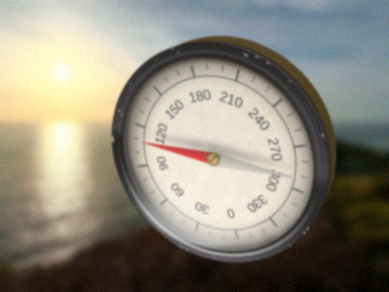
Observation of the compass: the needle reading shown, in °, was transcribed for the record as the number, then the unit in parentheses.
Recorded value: 110 (°)
